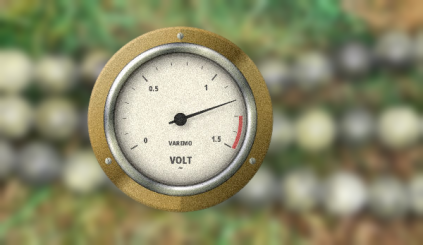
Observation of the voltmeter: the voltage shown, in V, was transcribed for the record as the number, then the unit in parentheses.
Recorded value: 1.2 (V)
